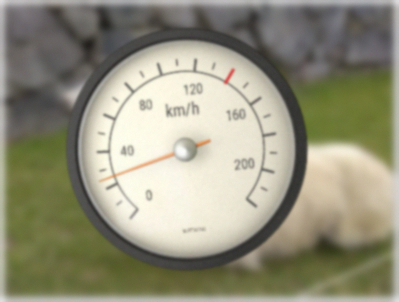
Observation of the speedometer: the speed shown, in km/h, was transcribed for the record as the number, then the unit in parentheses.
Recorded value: 25 (km/h)
